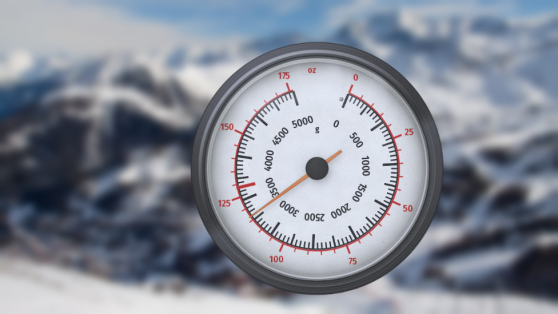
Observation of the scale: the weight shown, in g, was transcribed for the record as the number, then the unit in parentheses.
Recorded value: 3300 (g)
